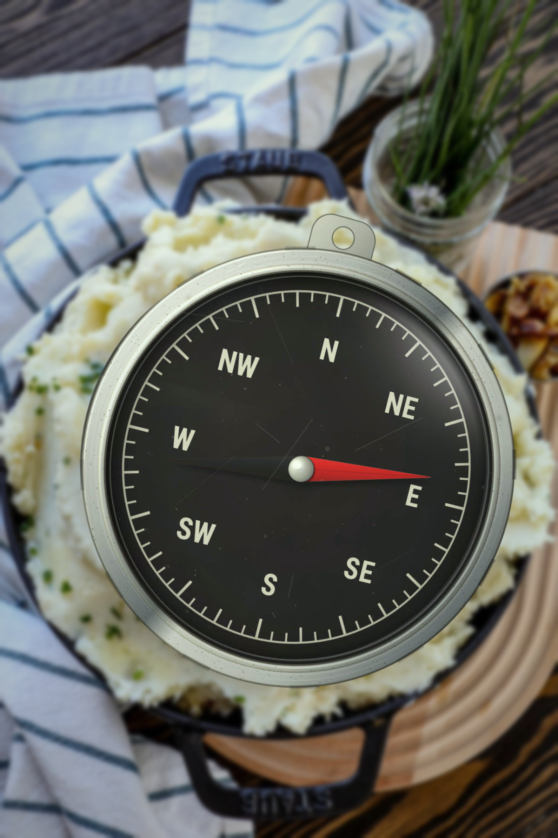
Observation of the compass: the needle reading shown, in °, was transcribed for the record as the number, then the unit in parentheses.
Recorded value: 80 (°)
